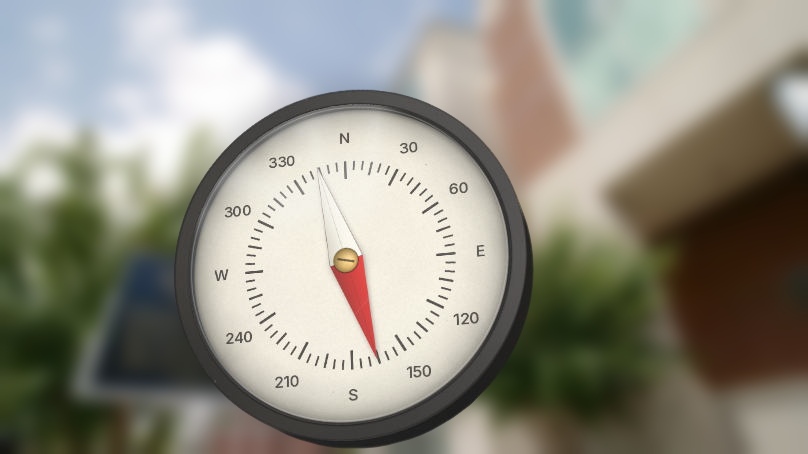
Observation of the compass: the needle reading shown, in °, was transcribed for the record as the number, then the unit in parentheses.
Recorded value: 165 (°)
